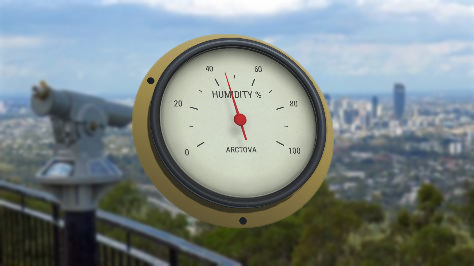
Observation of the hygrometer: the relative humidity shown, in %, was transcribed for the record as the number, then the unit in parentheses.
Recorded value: 45 (%)
